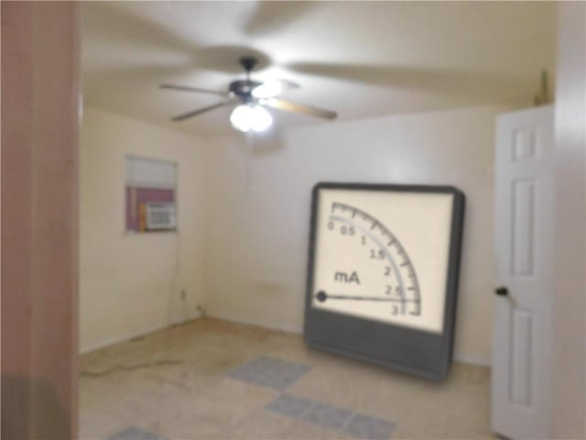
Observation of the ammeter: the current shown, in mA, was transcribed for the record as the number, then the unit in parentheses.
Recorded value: 2.75 (mA)
